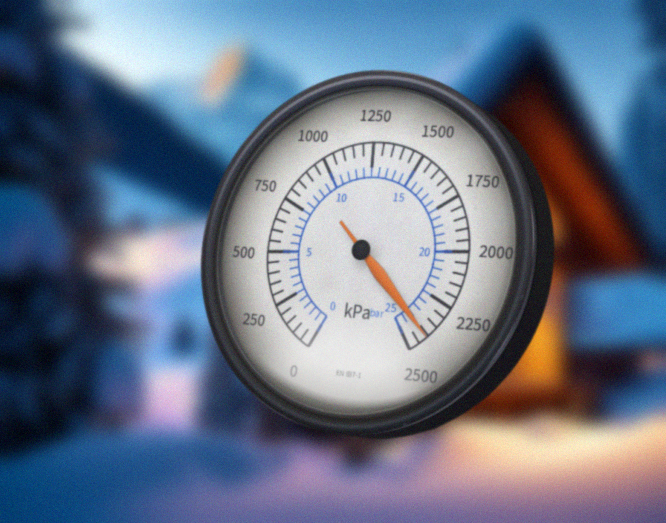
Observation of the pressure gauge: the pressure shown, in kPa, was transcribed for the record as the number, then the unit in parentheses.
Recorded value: 2400 (kPa)
